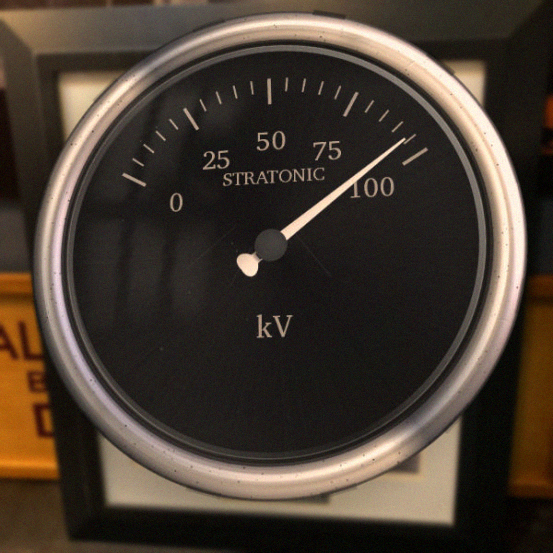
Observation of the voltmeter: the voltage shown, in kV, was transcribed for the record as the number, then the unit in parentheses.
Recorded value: 95 (kV)
